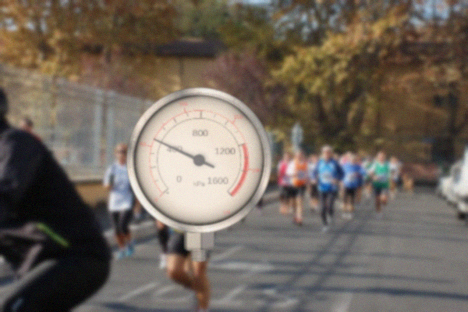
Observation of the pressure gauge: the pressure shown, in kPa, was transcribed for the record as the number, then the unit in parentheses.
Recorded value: 400 (kPa)
